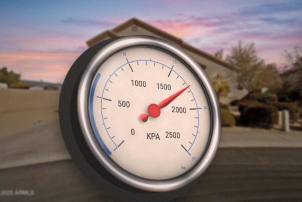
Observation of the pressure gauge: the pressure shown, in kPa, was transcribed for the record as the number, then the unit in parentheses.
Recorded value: 1750 (kPa)
